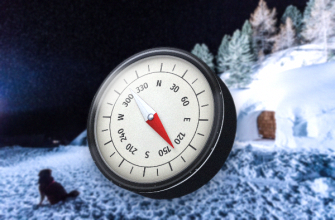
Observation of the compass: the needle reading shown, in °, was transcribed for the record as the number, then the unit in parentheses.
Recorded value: 135 (°)
